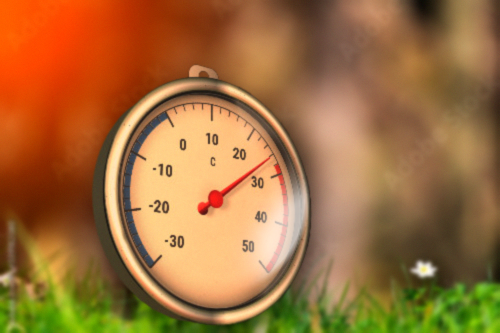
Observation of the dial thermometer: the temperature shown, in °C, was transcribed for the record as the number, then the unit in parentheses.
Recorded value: 26 (°C)
